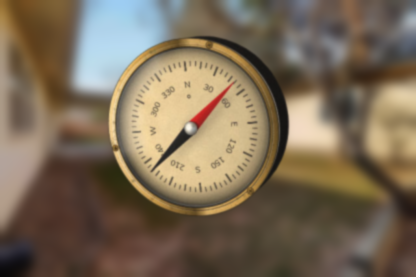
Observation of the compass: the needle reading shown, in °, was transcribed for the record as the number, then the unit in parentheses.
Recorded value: 50 (°)
